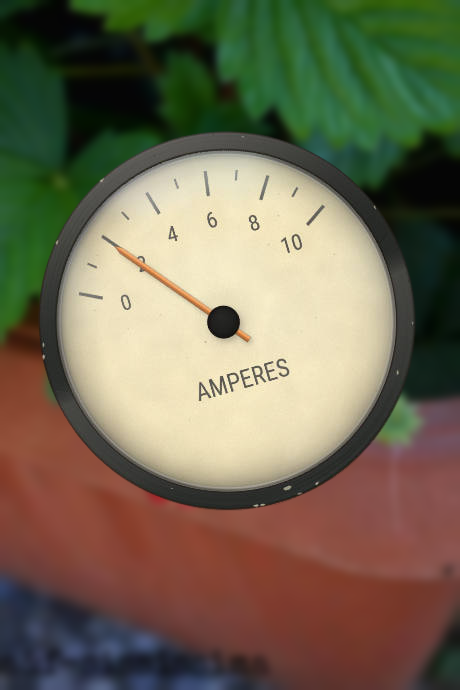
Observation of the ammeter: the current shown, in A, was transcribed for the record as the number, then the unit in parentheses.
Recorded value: 2 (A)
